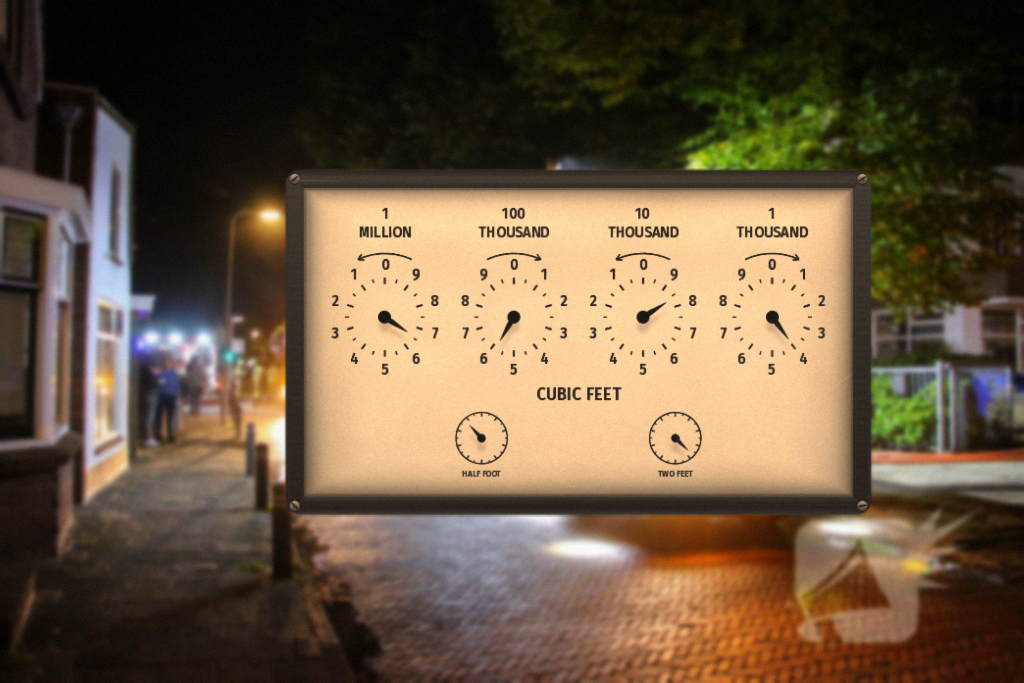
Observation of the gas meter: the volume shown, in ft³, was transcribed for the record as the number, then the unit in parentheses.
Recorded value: 658400 (ft³)
